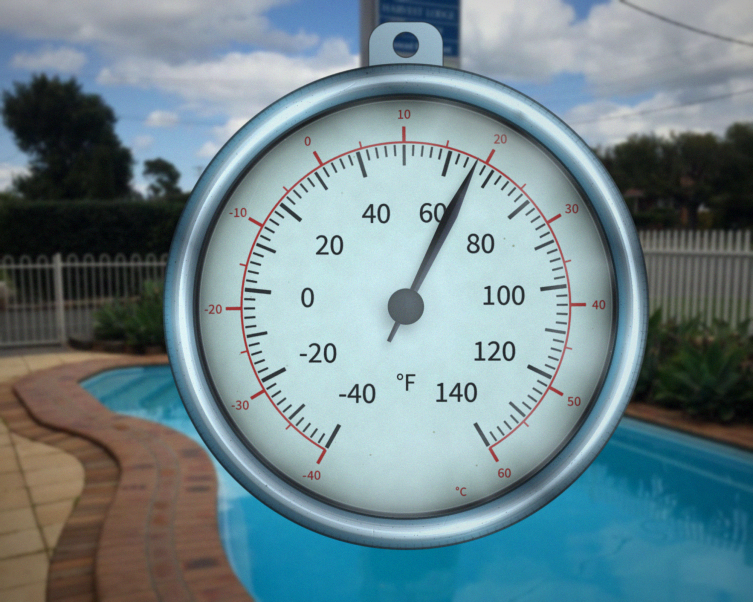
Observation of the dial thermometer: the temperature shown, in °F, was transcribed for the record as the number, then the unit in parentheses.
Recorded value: 66 (°F)
